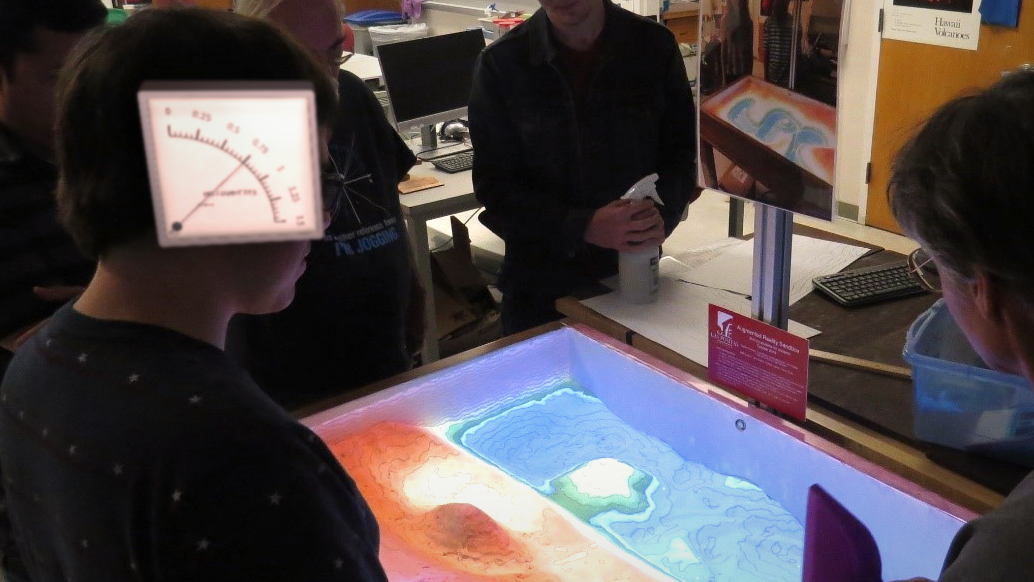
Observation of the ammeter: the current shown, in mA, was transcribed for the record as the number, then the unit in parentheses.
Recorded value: 0.75 (mA)
